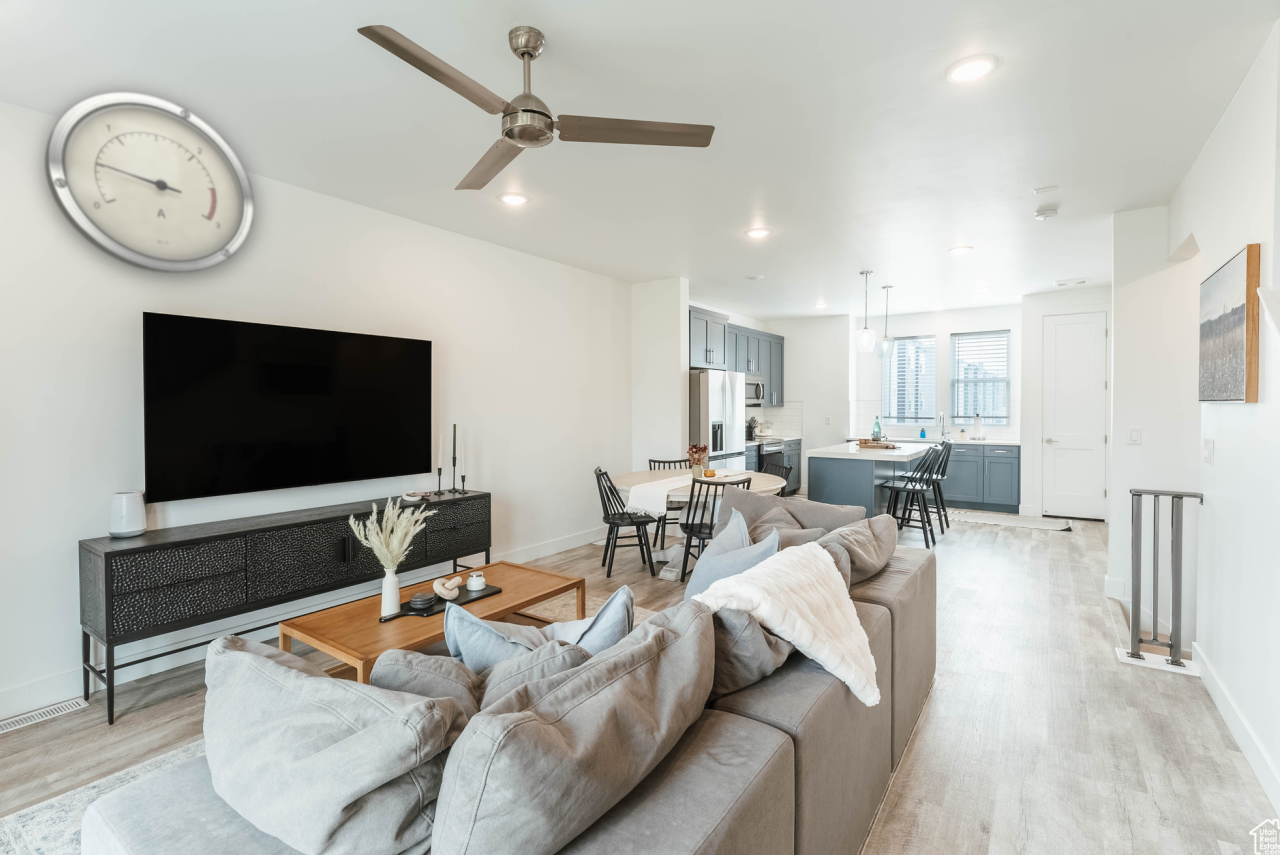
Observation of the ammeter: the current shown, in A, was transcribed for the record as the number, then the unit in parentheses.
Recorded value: 0.5 (A)
